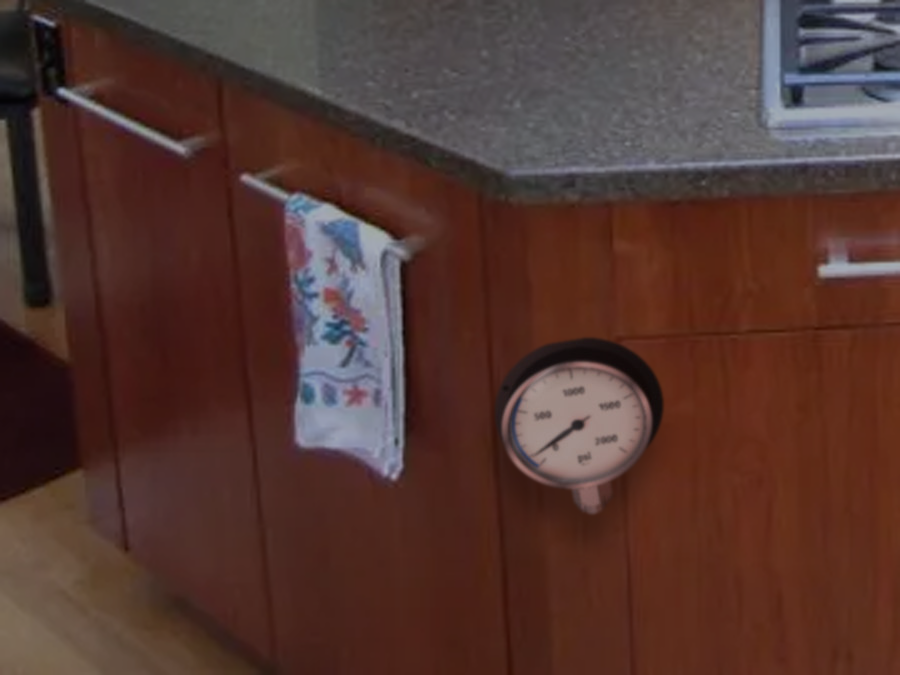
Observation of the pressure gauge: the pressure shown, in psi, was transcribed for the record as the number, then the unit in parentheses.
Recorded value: 100 (psi)
